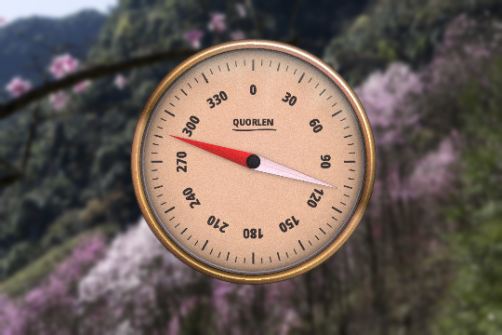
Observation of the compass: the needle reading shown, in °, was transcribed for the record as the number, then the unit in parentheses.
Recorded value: 287.5 (°)
